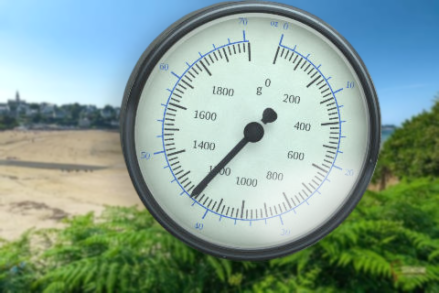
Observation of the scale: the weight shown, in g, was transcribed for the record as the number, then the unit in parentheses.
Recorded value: 1220 (g)
